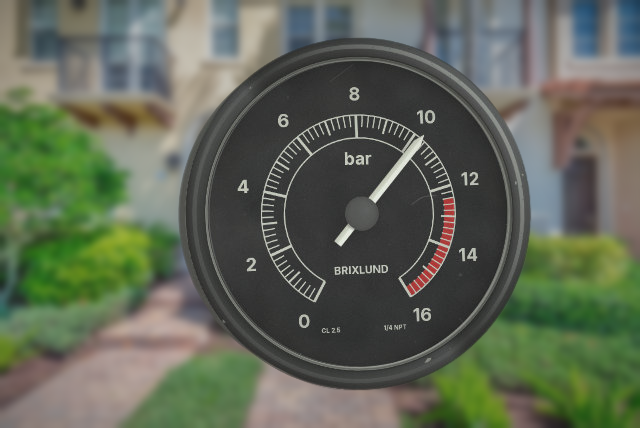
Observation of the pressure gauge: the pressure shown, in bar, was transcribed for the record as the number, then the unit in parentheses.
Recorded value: 10.2 (bar)
